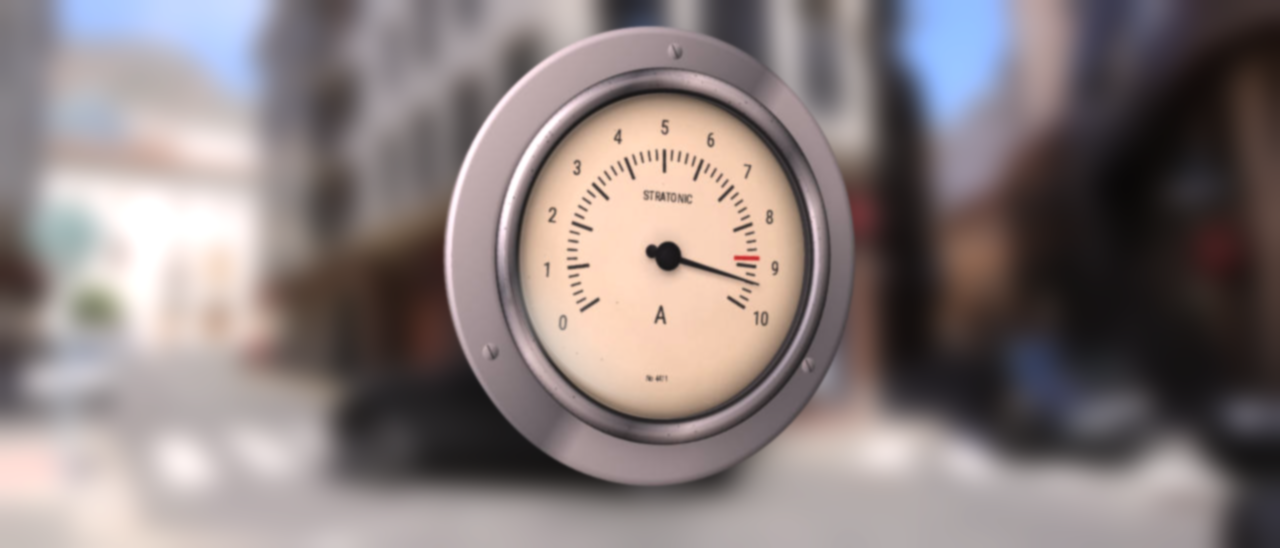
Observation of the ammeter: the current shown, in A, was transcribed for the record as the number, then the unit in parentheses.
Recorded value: 9.4 (A)
